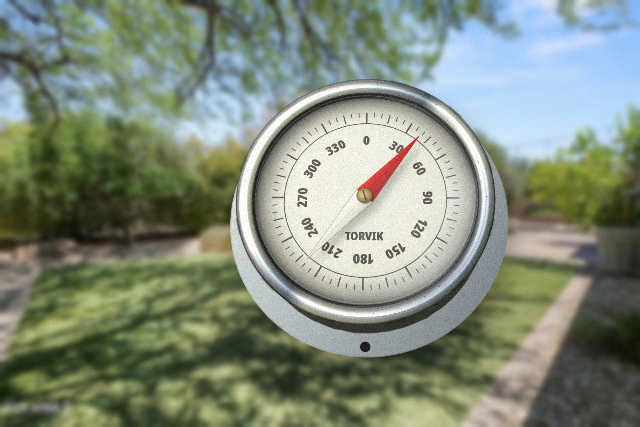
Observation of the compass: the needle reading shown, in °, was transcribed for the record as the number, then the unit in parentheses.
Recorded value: 40 (°)
